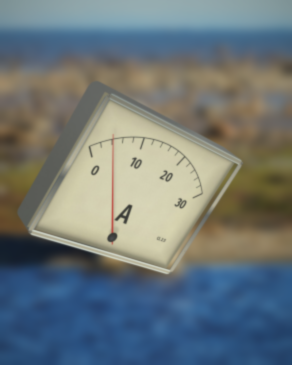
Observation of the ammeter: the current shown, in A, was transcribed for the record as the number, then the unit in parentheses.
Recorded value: 4 (A)
